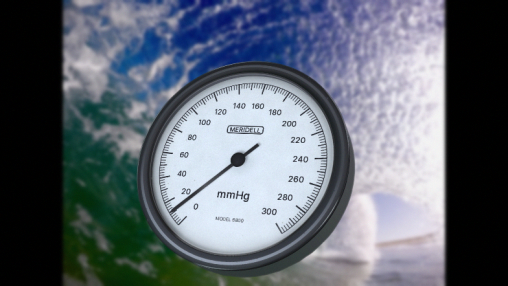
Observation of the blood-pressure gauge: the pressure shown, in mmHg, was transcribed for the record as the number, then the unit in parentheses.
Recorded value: 10 (mmHg)
